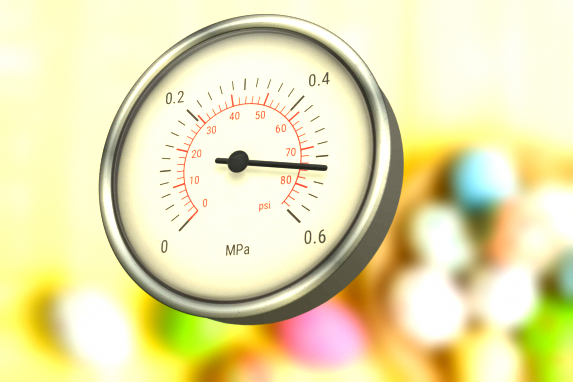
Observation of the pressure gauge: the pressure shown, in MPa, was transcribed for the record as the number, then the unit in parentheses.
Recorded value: 0.52 (MPa)
